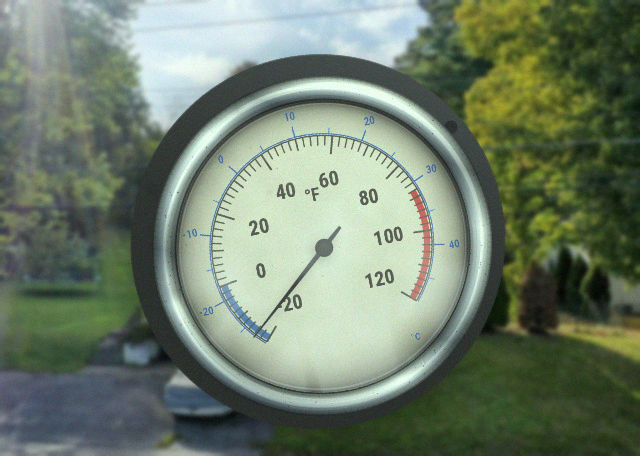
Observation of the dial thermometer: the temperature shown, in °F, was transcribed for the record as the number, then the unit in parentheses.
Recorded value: -16 (°F)
